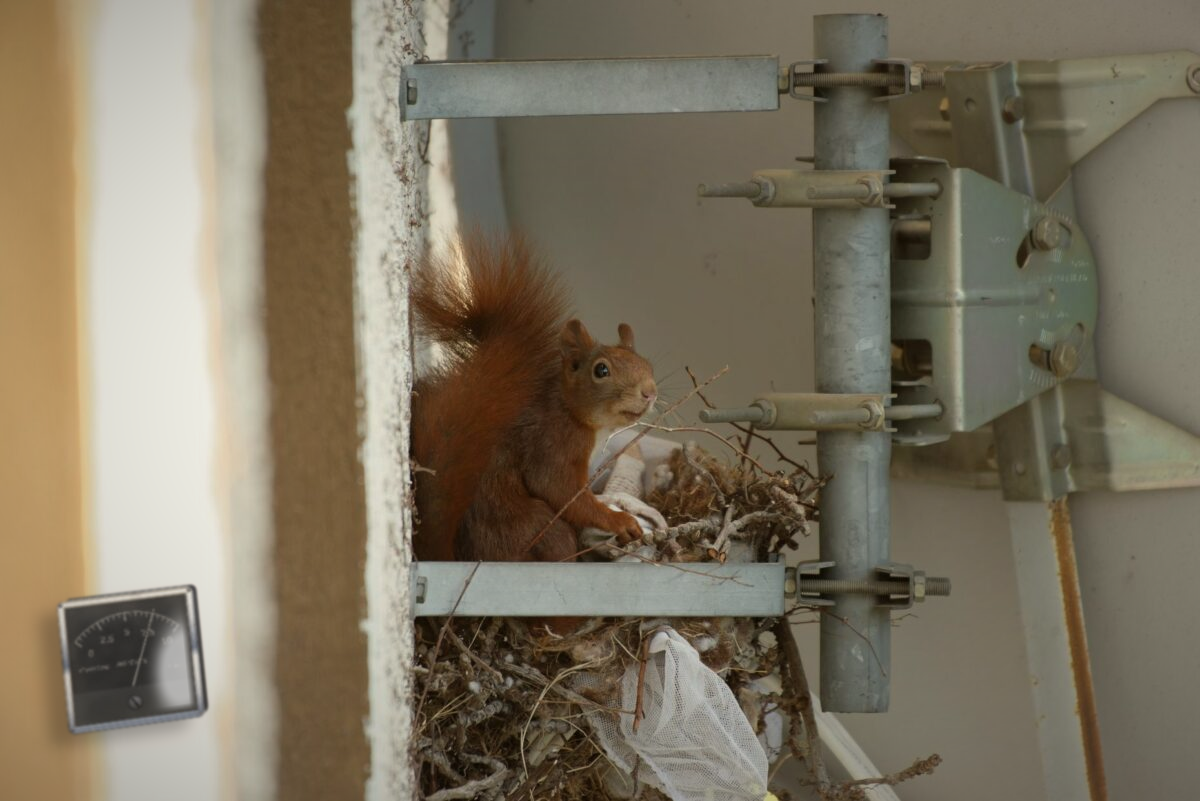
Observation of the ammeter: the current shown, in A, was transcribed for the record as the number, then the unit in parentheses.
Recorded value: 7.5 (A)
